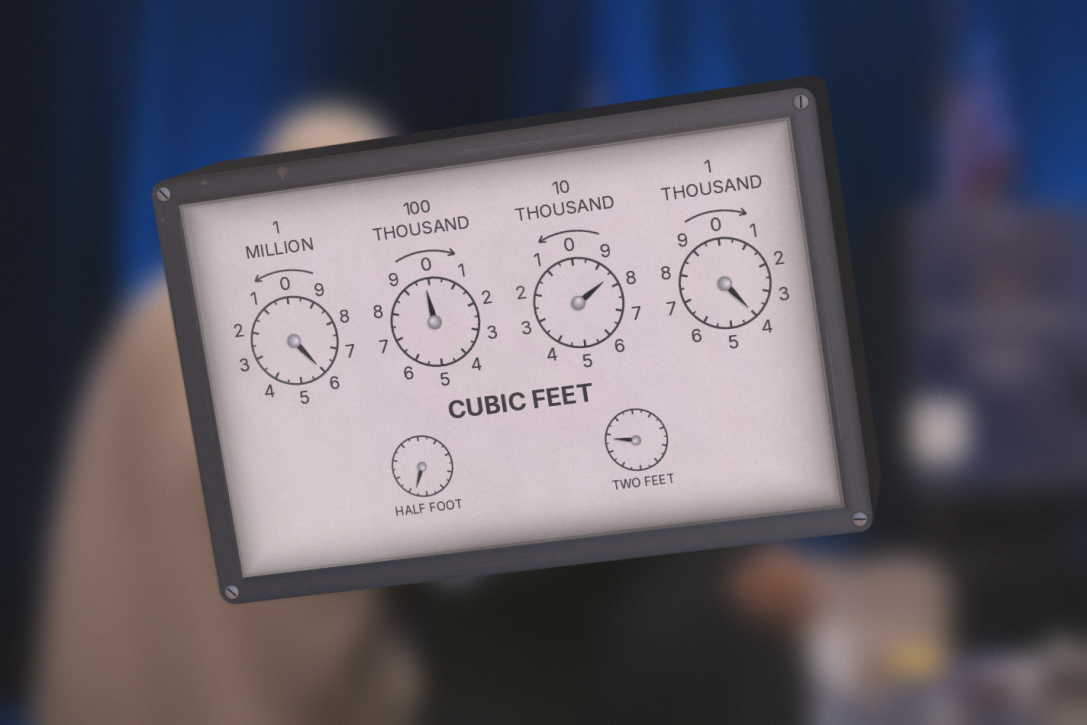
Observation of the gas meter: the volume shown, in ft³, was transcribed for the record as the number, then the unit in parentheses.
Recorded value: 598400 (ft³)
